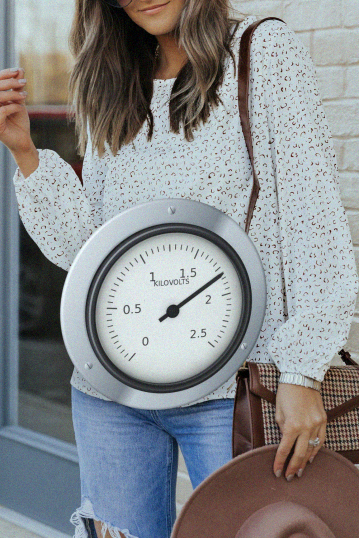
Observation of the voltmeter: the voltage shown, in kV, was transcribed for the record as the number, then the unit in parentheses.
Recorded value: 1.8 (kV)
